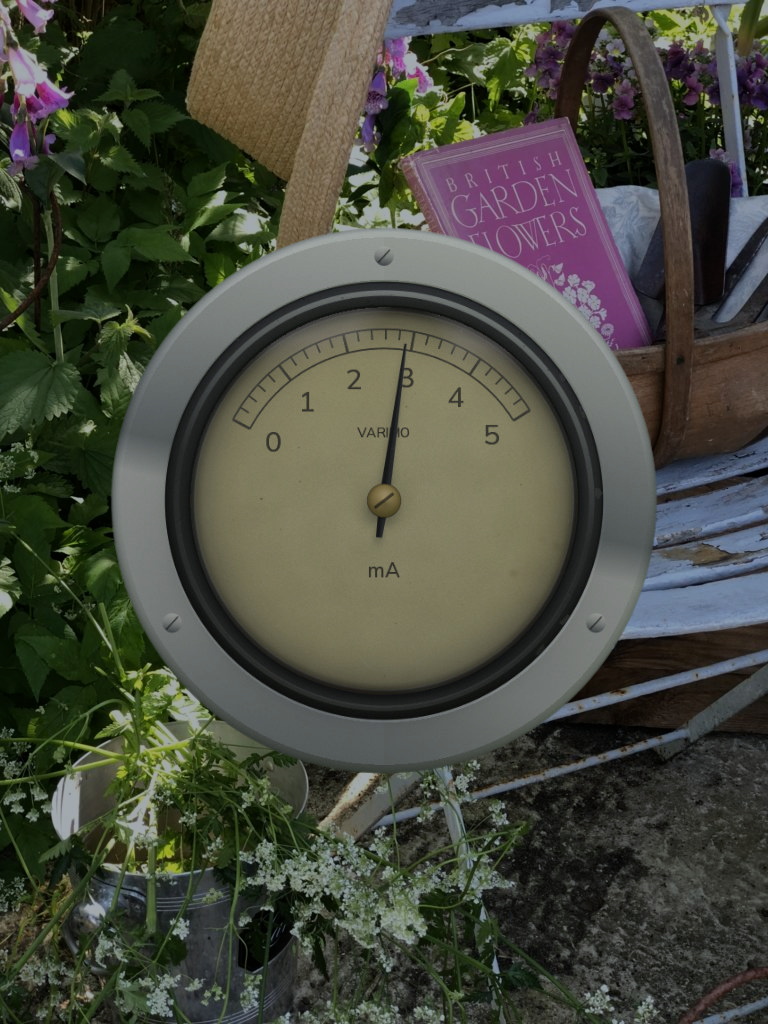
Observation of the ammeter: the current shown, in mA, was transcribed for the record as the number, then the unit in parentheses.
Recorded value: 2.9 (mA)
